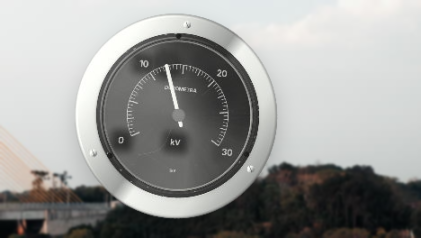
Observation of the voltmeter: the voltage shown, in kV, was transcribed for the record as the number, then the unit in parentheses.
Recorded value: 12.5 (kV)
